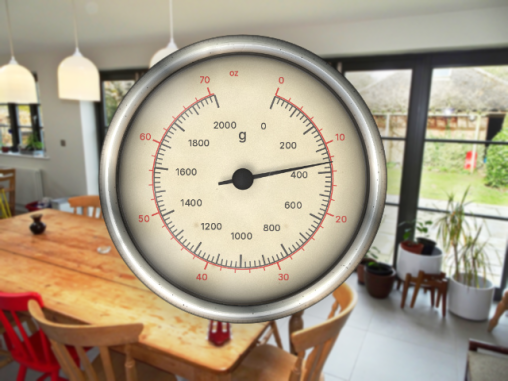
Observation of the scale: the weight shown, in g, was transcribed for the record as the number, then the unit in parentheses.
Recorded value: 360 (g)
